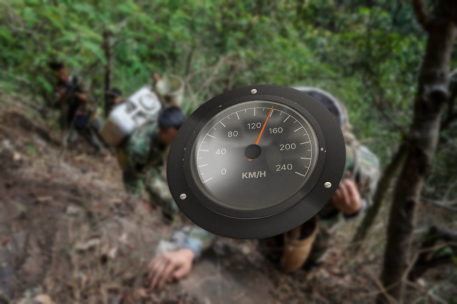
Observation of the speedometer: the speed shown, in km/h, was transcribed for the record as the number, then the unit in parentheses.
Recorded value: 140 (km/h)
